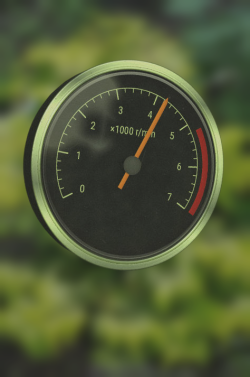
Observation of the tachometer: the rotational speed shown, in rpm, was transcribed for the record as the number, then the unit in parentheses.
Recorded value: 4200 (rpm)
